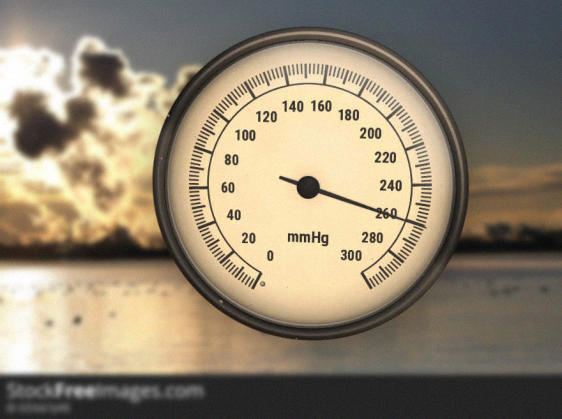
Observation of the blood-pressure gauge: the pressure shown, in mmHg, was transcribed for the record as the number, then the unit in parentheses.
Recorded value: 260 (mmHg)
